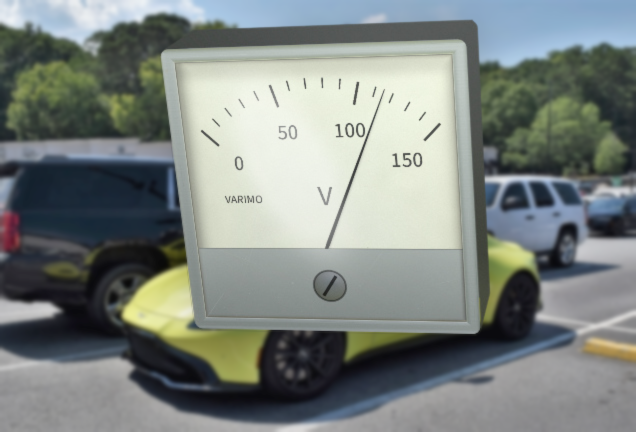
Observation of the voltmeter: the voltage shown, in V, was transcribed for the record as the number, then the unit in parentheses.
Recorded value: 115 (V)
